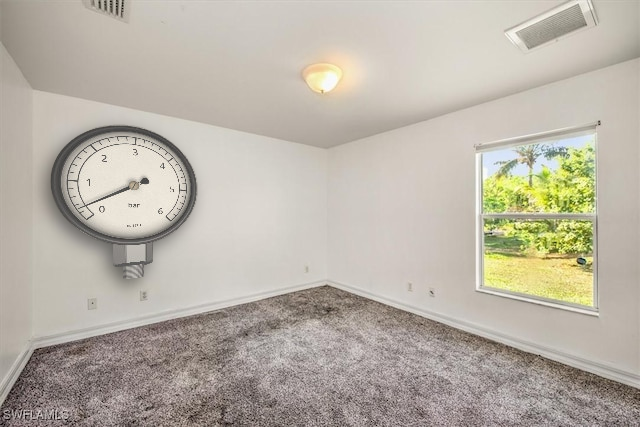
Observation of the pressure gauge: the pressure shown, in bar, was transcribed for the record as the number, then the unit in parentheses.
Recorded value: 0.3 (bar)
